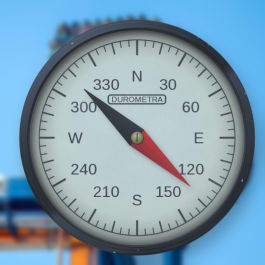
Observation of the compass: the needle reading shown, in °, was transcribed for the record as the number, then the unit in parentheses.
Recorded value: 132.5 (°)
